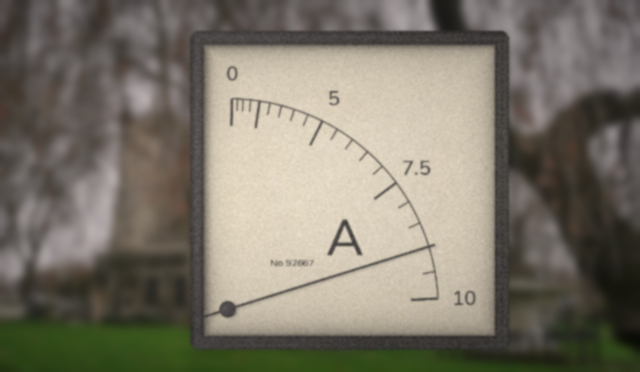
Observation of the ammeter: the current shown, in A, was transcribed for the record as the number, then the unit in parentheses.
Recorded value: 9 (A)
